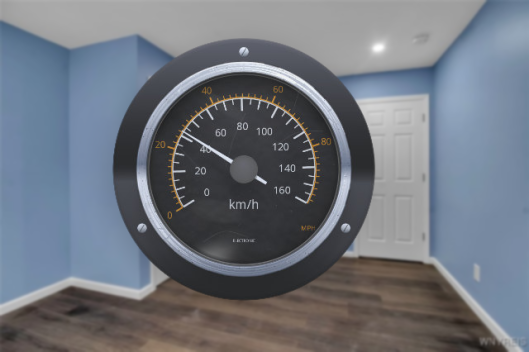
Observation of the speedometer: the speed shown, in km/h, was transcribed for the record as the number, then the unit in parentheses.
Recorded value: 42.5 (km/h)
